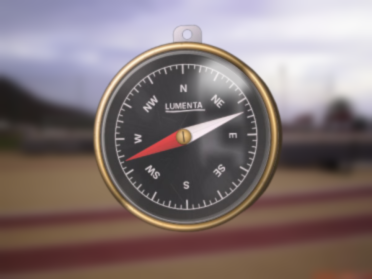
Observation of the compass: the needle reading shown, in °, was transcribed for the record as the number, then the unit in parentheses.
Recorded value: 250 (°)
